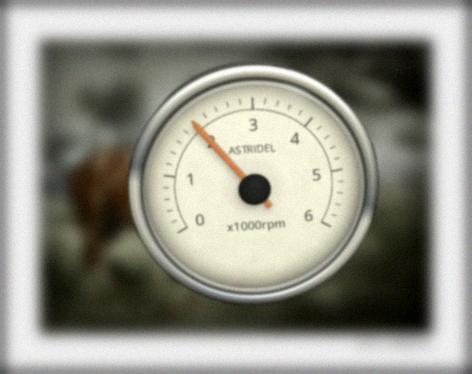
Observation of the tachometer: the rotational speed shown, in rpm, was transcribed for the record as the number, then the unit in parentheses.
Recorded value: 2000 (rpm)
